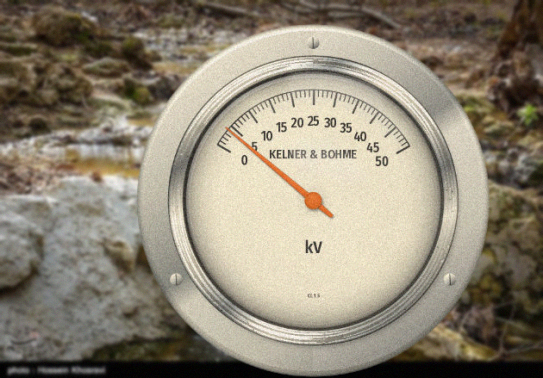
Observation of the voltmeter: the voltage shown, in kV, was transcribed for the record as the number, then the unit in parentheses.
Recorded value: 4 (kV)
